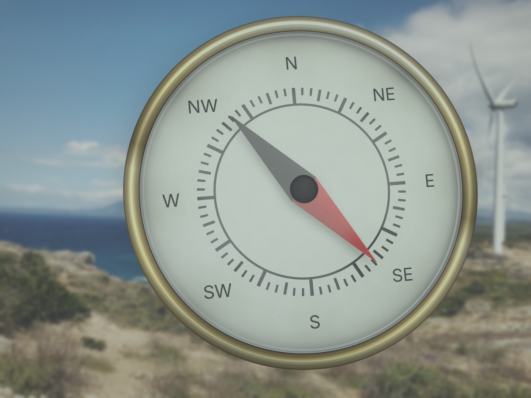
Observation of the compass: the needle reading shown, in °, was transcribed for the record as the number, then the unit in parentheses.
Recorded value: 140 (°)
